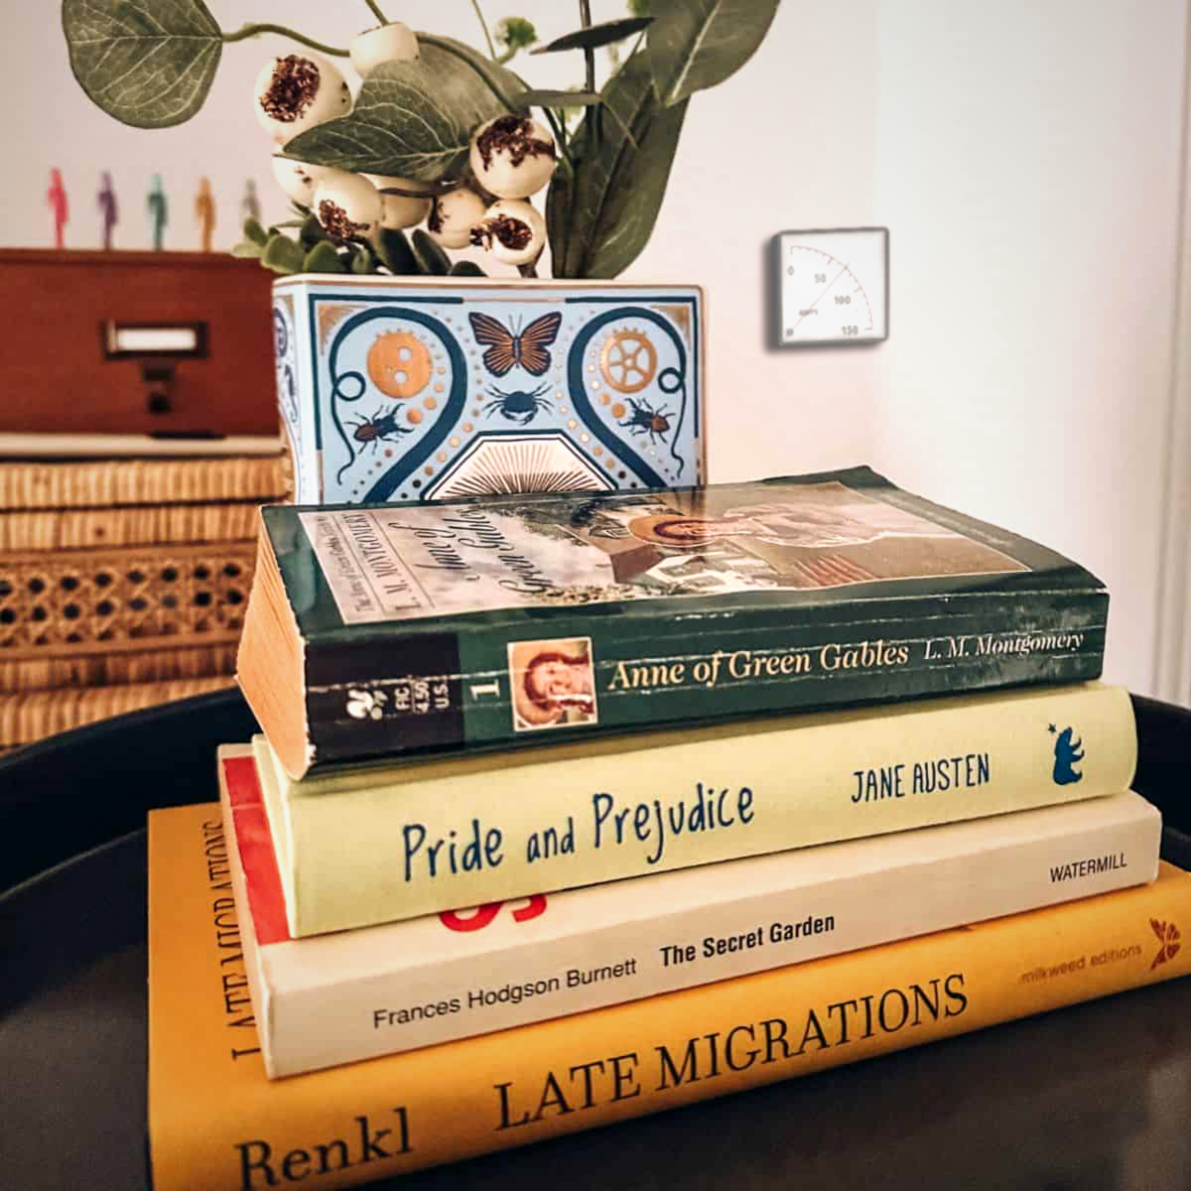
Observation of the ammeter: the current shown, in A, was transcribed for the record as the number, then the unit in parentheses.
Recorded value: 70 (A)
